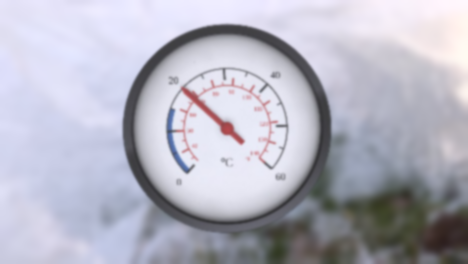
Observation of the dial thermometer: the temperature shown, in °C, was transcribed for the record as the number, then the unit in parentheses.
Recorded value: 20 (°C)
